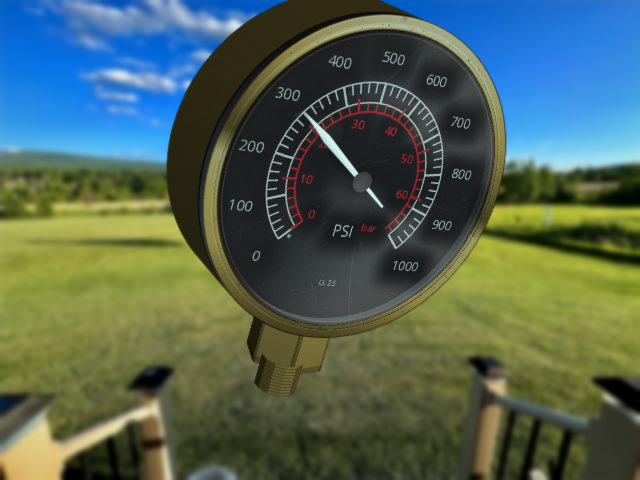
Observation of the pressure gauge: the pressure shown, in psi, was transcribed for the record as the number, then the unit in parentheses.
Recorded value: 300 (psi)
